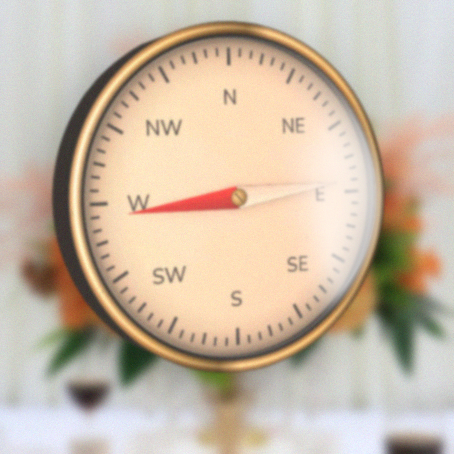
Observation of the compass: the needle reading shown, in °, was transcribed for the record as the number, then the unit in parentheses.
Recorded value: 265 (°)
